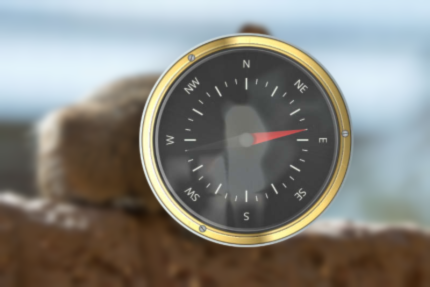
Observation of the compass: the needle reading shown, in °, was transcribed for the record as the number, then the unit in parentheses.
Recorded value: 80 (°)
